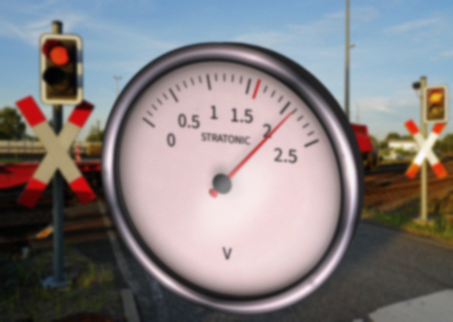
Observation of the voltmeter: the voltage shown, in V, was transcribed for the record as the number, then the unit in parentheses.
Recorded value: 2.1 (V)
